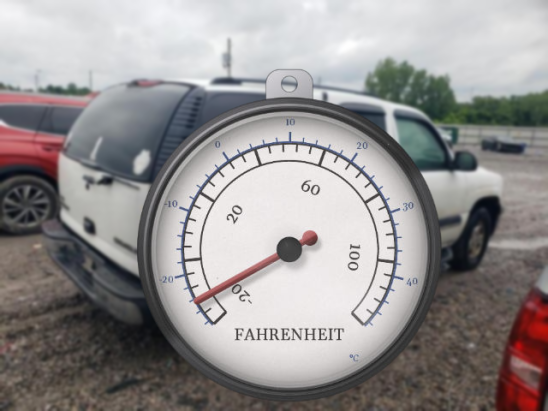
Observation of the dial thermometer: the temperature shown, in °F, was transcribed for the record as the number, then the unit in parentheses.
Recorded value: -12 (°F)
